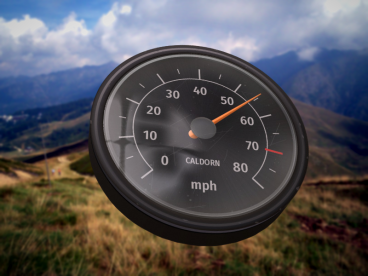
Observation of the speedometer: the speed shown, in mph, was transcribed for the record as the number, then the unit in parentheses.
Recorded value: 55 (mph)
